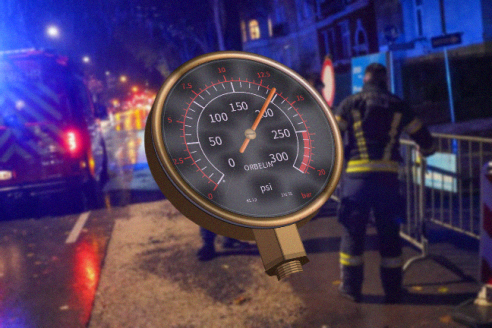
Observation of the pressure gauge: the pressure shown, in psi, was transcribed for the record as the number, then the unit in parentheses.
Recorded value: 195 (psi)
